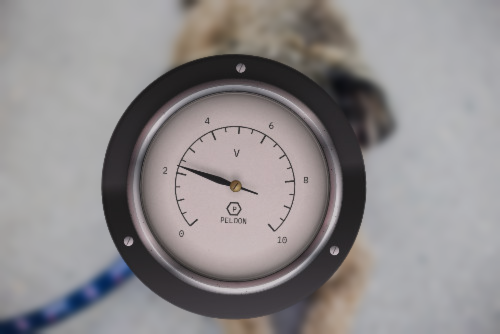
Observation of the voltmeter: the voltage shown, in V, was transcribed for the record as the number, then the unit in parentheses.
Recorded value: 2.25 (V)
